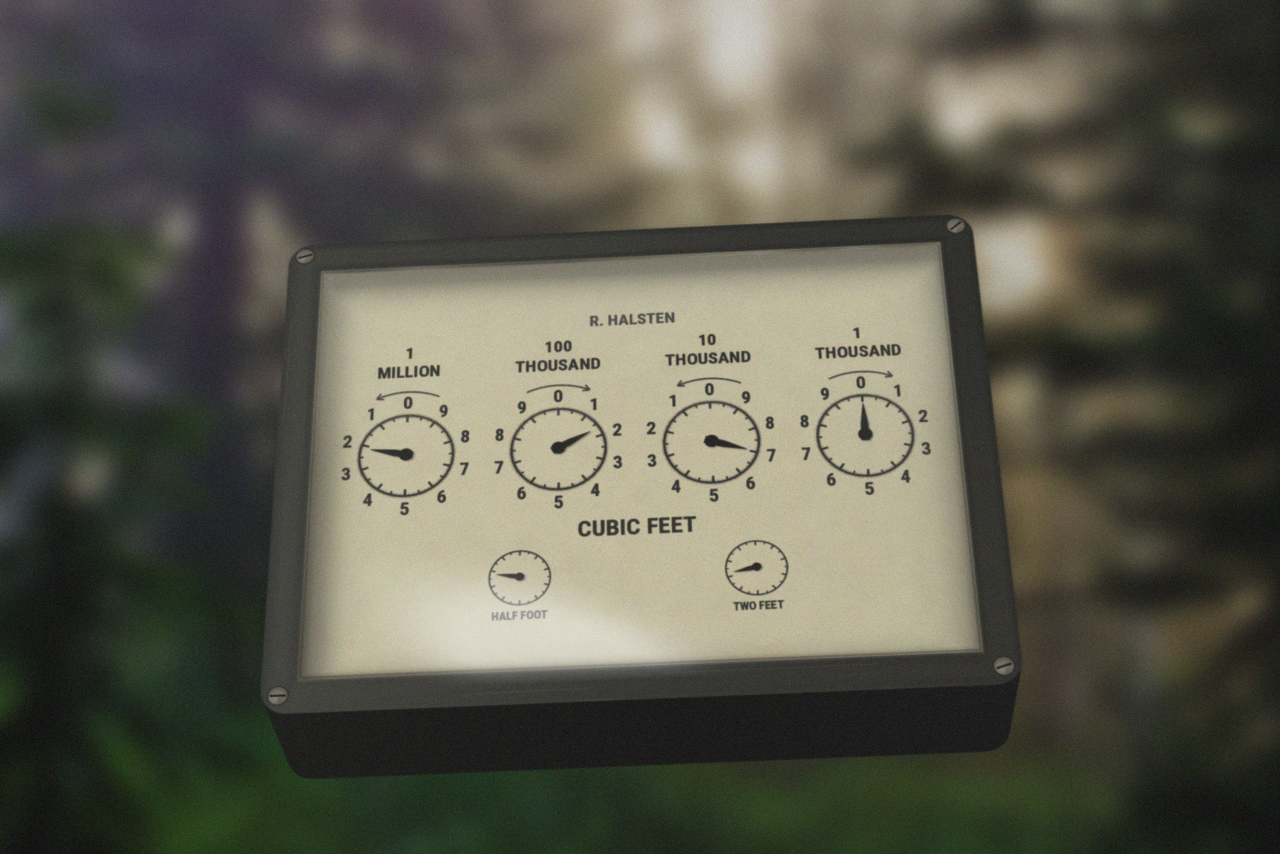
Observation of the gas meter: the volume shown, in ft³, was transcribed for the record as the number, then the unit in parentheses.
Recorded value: 217000 (ft³)
